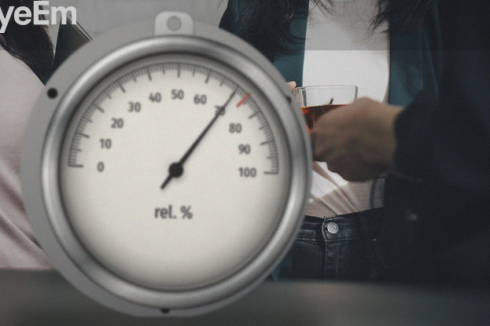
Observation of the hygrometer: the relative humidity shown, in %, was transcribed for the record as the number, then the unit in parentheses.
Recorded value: 70 (%)
